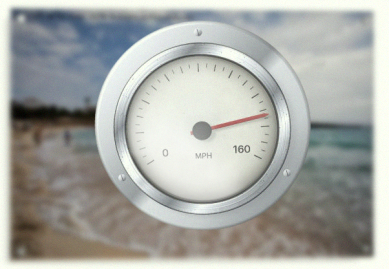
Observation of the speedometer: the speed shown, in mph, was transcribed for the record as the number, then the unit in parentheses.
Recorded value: 132.5 (mph)
